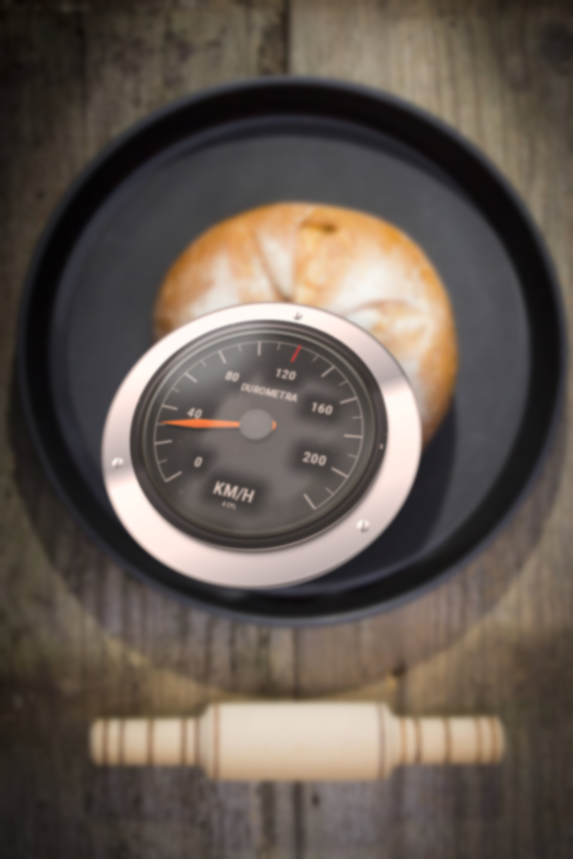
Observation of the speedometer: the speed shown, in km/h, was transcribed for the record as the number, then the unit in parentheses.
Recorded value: 30 (km/h)
